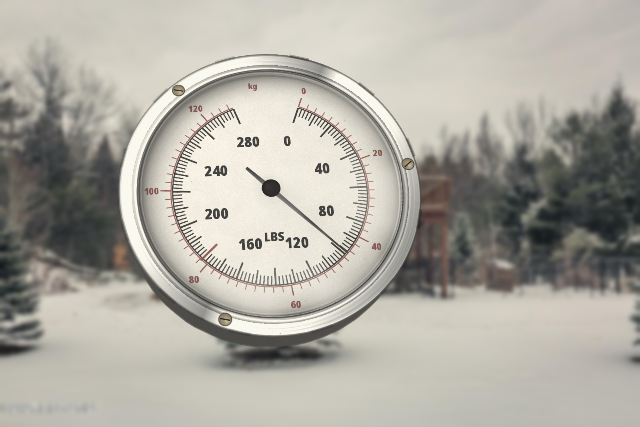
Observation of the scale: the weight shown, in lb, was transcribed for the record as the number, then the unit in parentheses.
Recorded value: 100 (lb)
